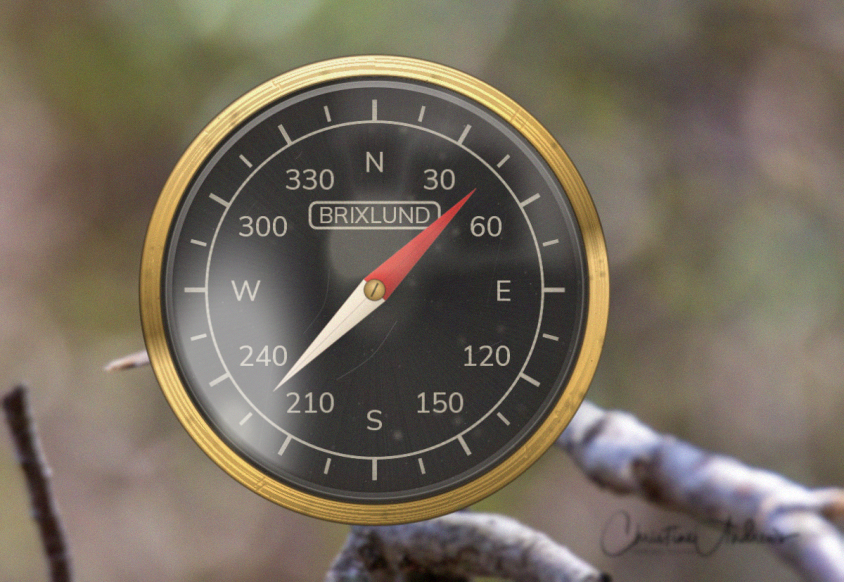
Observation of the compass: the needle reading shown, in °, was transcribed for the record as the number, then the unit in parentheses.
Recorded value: 45 (°)
